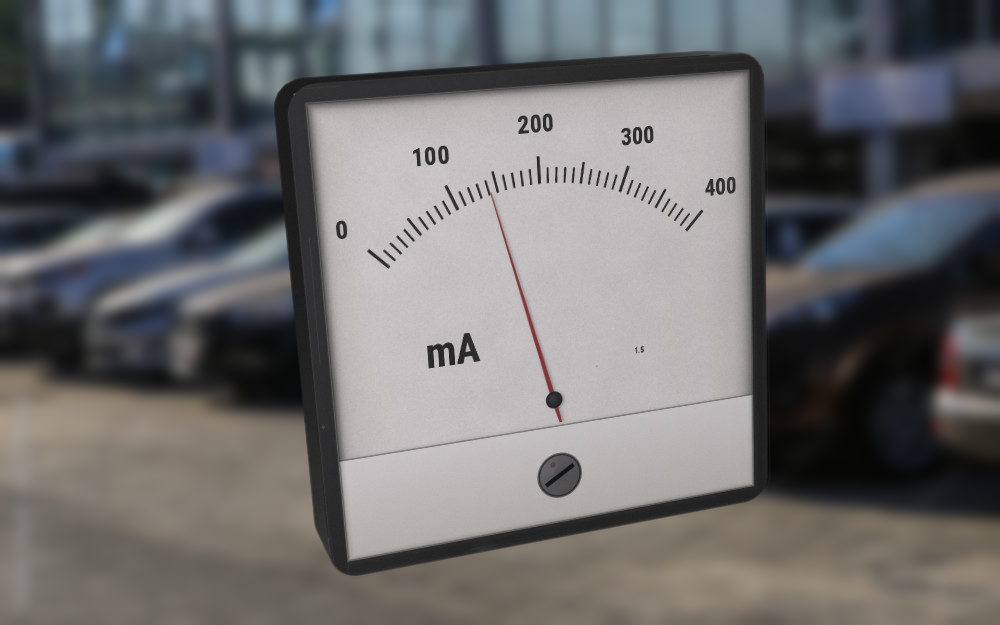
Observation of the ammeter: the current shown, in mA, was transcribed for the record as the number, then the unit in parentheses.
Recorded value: 140 (mA)
